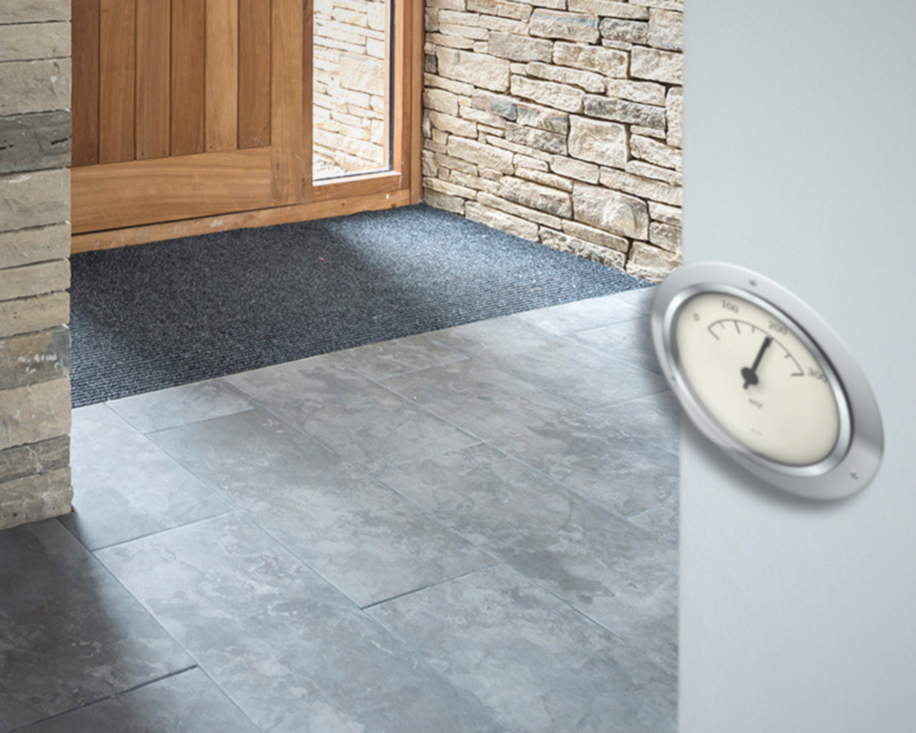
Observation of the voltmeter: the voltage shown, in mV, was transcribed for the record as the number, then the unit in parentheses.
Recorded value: 200 (mV)
